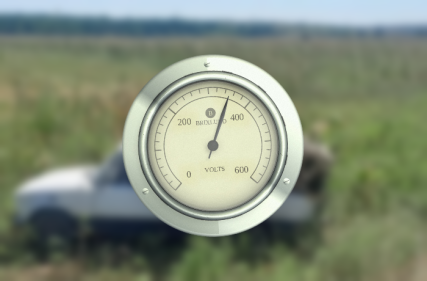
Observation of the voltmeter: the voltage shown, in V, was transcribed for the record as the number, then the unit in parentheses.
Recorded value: 350 (V)
